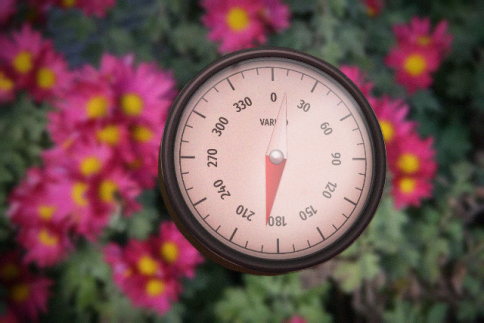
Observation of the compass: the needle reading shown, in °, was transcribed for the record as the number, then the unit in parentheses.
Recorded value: 190 (°)
